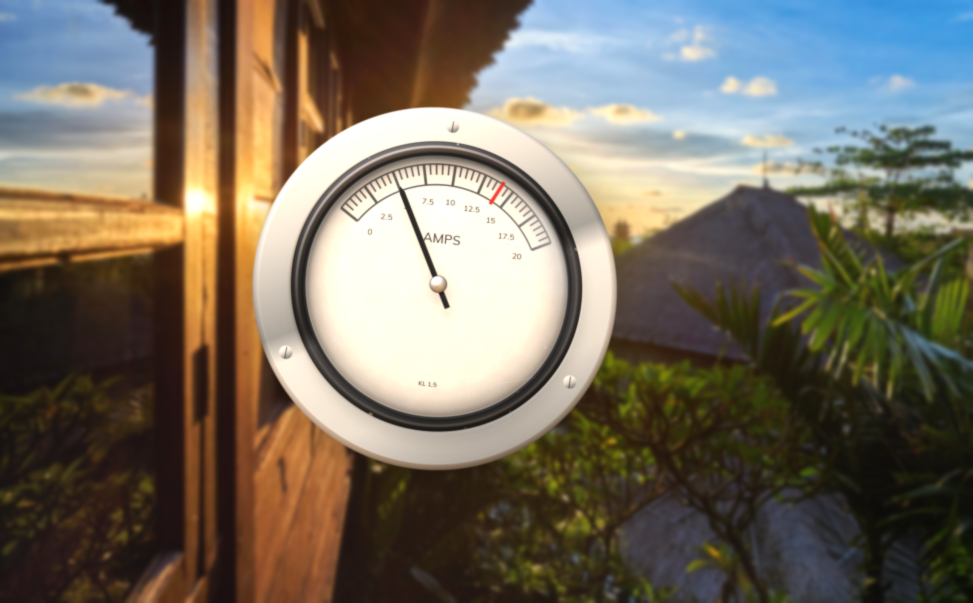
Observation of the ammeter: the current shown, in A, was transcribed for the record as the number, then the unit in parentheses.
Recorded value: 5 (A)
